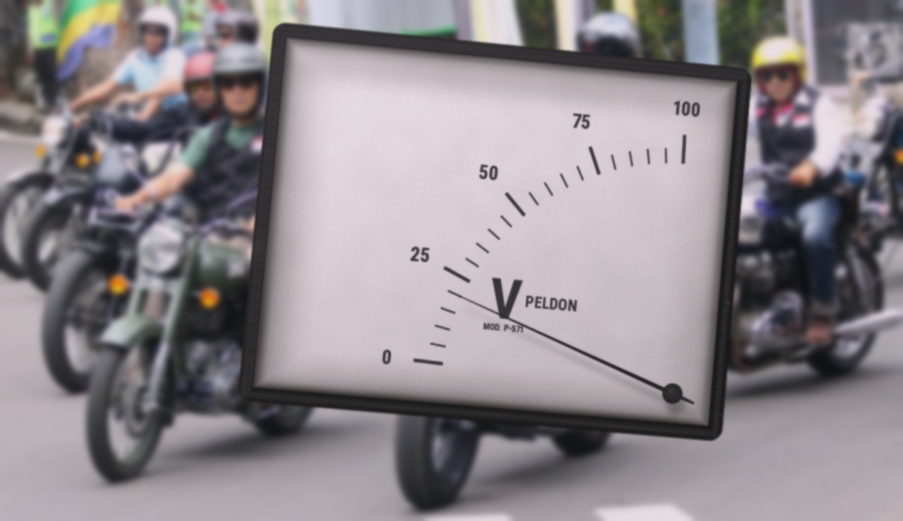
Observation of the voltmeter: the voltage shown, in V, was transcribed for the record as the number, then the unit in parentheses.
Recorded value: 20 (V)
